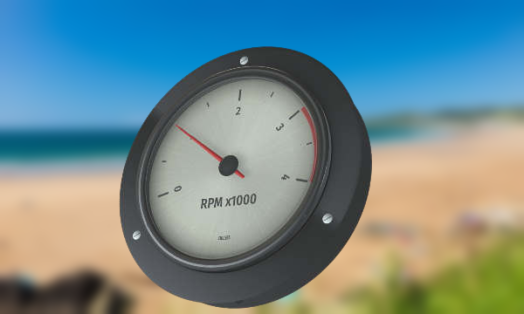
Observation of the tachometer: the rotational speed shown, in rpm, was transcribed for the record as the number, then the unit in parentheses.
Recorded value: 1000 (rpm)
